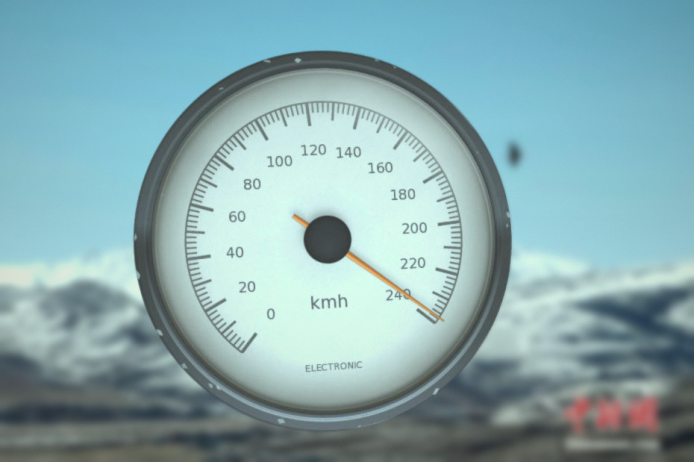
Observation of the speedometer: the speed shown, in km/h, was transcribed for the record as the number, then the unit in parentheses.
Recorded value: 238 (km/h)
